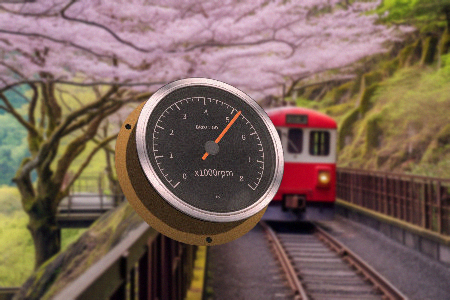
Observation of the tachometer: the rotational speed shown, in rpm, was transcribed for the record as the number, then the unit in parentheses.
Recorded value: 5200 (rpm)
